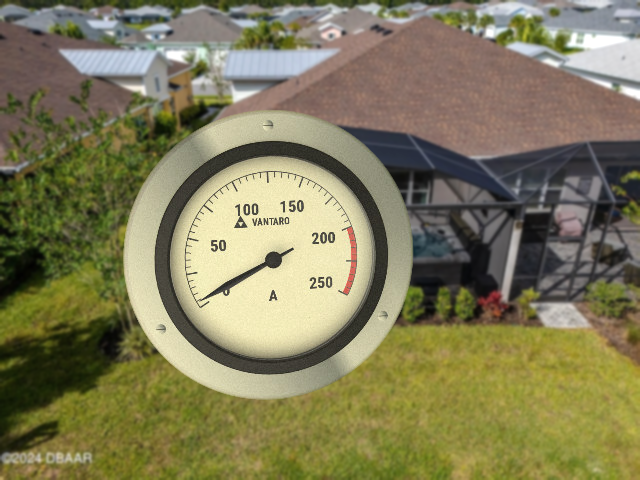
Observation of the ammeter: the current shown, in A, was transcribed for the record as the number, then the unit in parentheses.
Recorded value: 5 (A)
